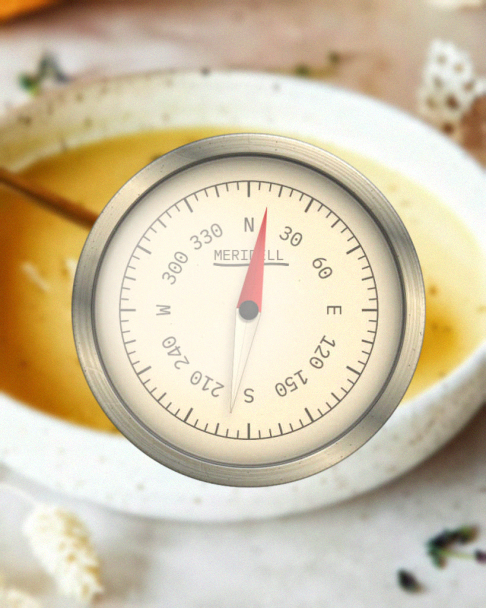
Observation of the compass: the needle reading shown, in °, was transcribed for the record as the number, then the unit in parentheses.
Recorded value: 10 (°)
